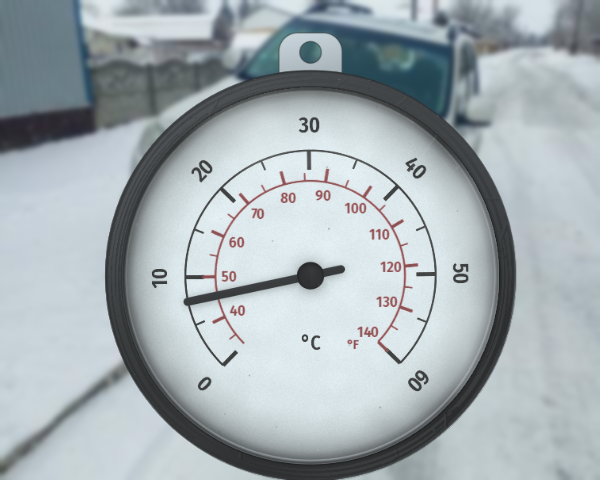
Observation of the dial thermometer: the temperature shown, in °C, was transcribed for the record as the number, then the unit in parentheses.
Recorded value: 7.5 (°C)
